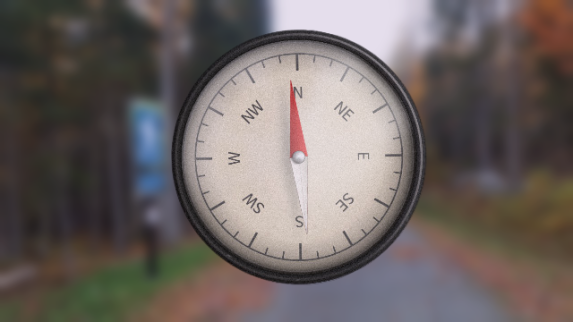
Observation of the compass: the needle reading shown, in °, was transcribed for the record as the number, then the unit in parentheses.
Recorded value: 355 (°)
